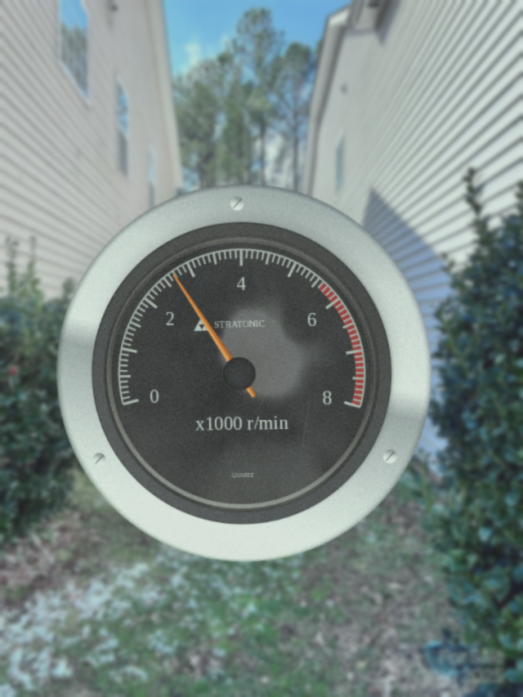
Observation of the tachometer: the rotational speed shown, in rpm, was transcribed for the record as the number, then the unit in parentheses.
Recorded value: 2700 (rpm)
